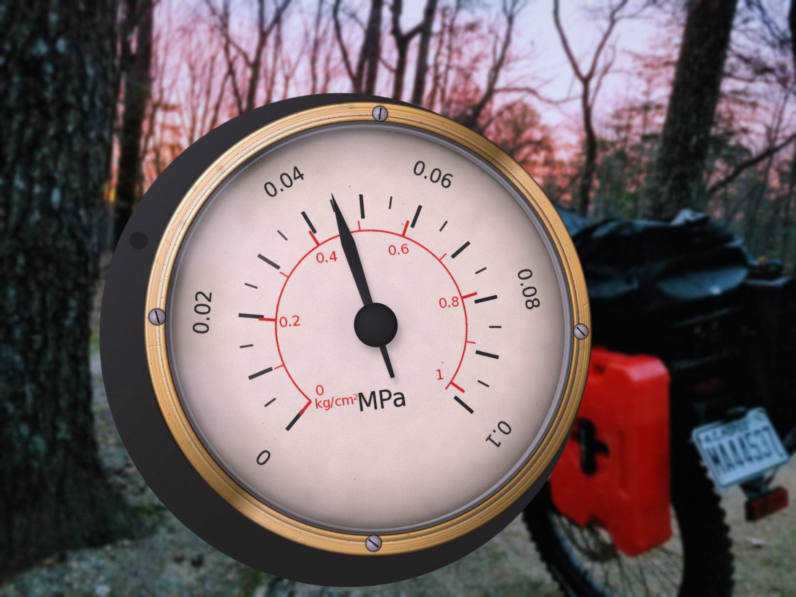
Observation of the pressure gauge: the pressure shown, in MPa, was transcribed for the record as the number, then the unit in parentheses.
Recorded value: 0.045 (MPa)
